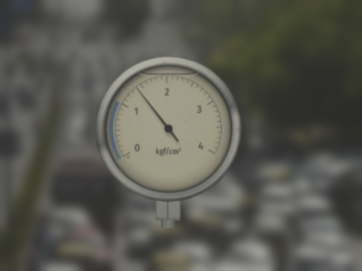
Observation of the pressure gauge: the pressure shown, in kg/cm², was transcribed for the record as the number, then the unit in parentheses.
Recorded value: 1.4 (kg/cm²)
